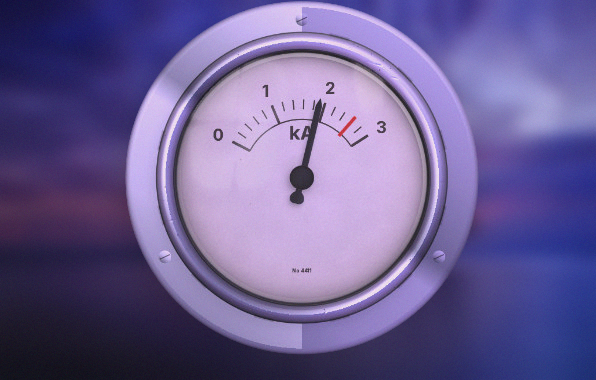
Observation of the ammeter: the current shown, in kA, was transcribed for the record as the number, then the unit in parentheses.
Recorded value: 1.9 (kA)
